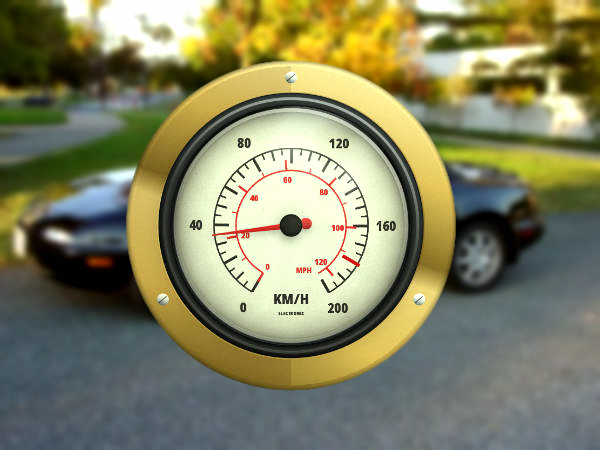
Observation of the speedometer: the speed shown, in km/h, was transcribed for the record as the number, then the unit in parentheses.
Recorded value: 35 (km/h)
